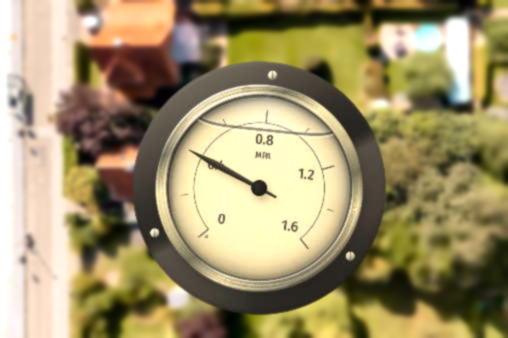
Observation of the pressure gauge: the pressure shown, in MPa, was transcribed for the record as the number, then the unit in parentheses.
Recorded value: 0.4 (MPa)
